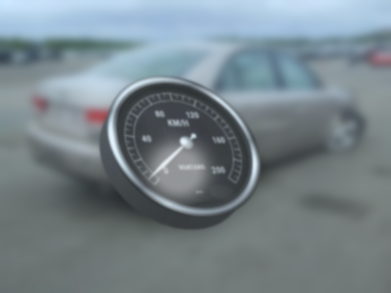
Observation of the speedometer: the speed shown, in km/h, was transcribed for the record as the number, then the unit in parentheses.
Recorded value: 5 (km/h)
